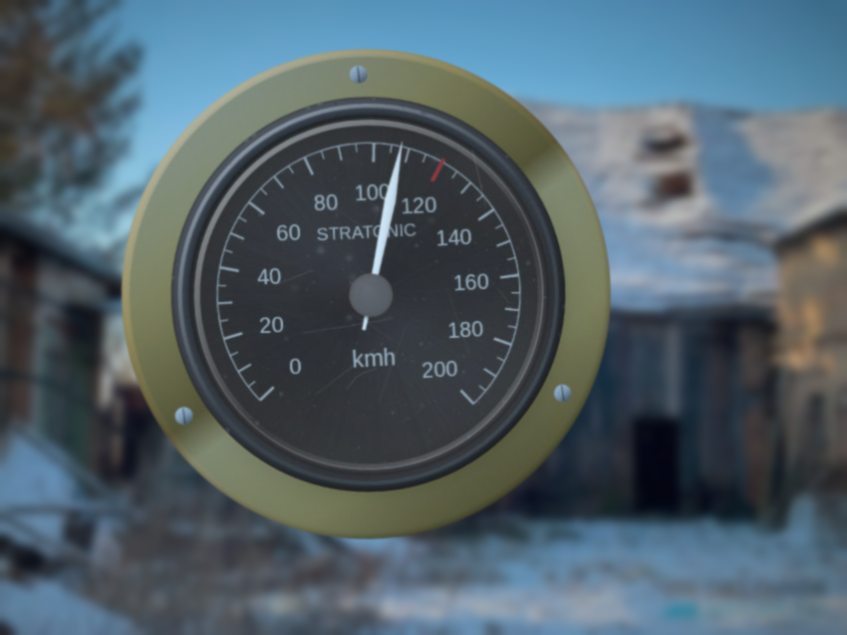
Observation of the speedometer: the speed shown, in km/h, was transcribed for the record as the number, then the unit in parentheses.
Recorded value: 107.5 (km/h)
